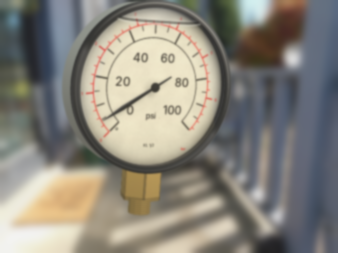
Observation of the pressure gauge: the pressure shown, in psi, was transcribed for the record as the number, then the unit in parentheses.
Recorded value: 5 (psi)
